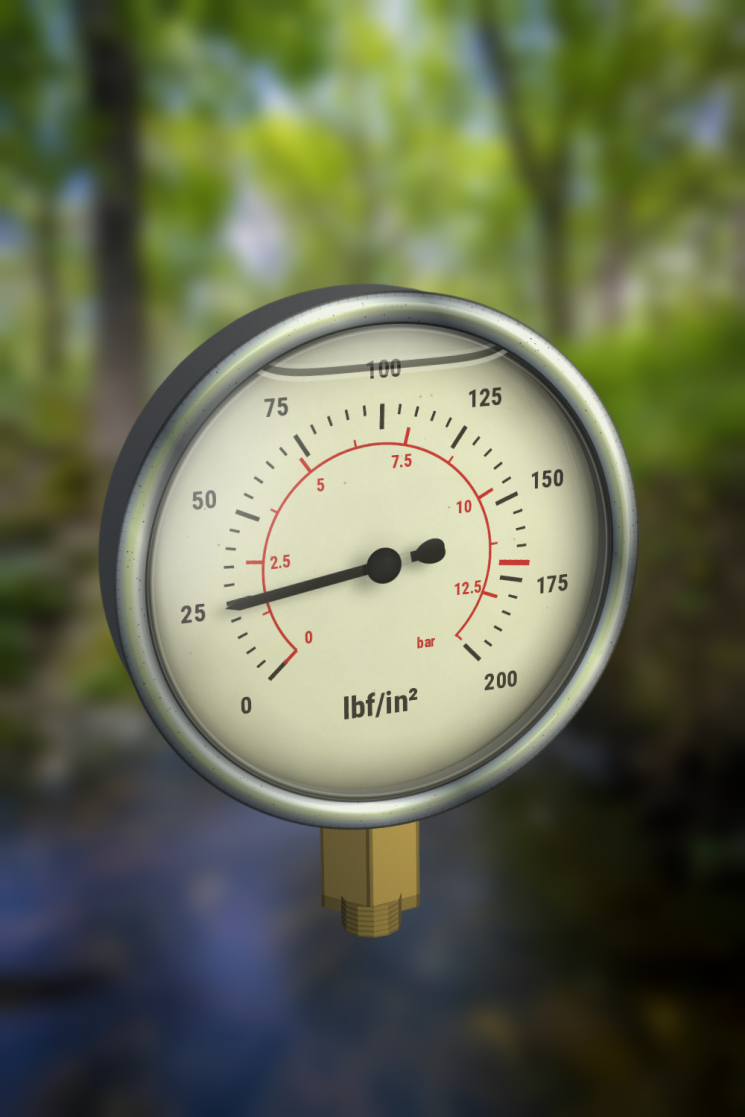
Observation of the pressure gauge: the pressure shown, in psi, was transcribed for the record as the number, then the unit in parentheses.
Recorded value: 25 (psi)
